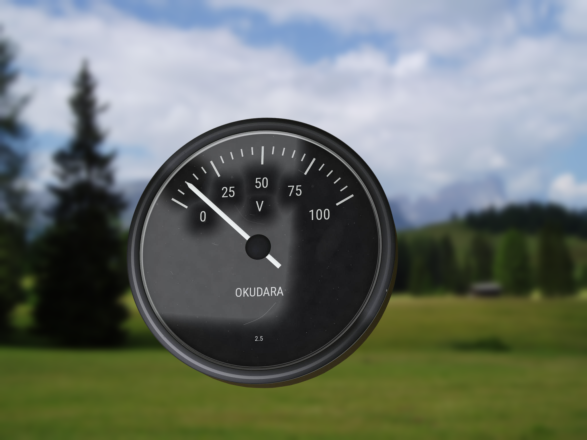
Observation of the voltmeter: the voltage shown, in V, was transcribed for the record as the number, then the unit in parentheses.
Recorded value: 10 (V)
